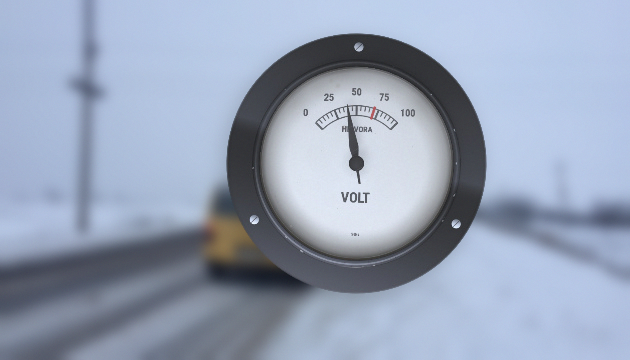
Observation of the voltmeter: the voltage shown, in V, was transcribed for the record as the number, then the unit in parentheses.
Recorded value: 40 (V)
